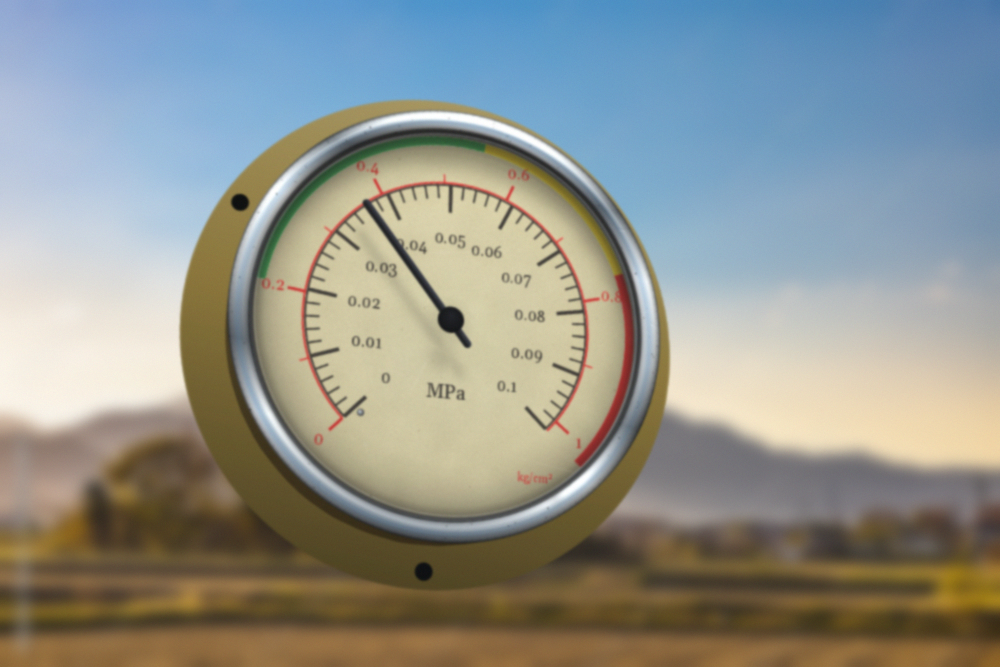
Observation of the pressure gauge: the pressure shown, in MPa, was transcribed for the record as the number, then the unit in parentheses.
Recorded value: 0.036 (MPa)
